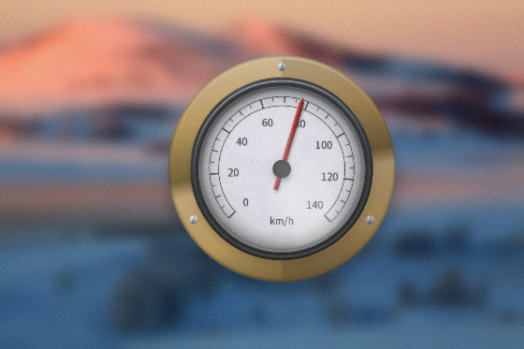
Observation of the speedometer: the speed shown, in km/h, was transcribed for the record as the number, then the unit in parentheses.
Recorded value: 77.5 (km/h)
